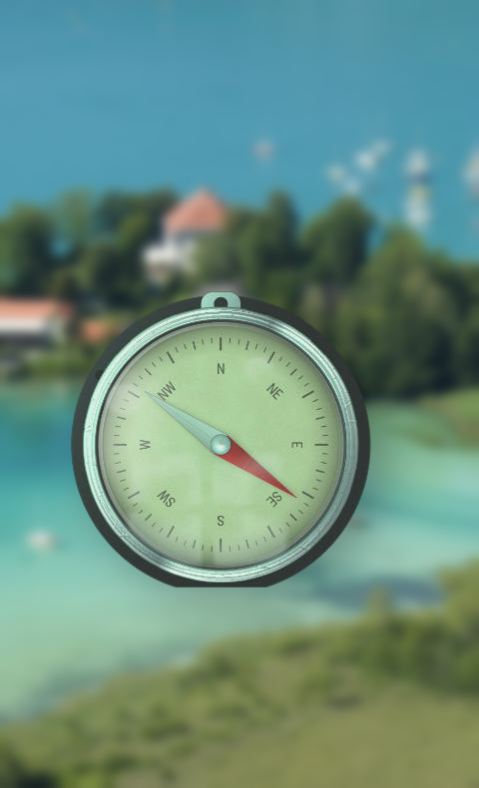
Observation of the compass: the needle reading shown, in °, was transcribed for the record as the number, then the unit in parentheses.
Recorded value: 125 (°)
